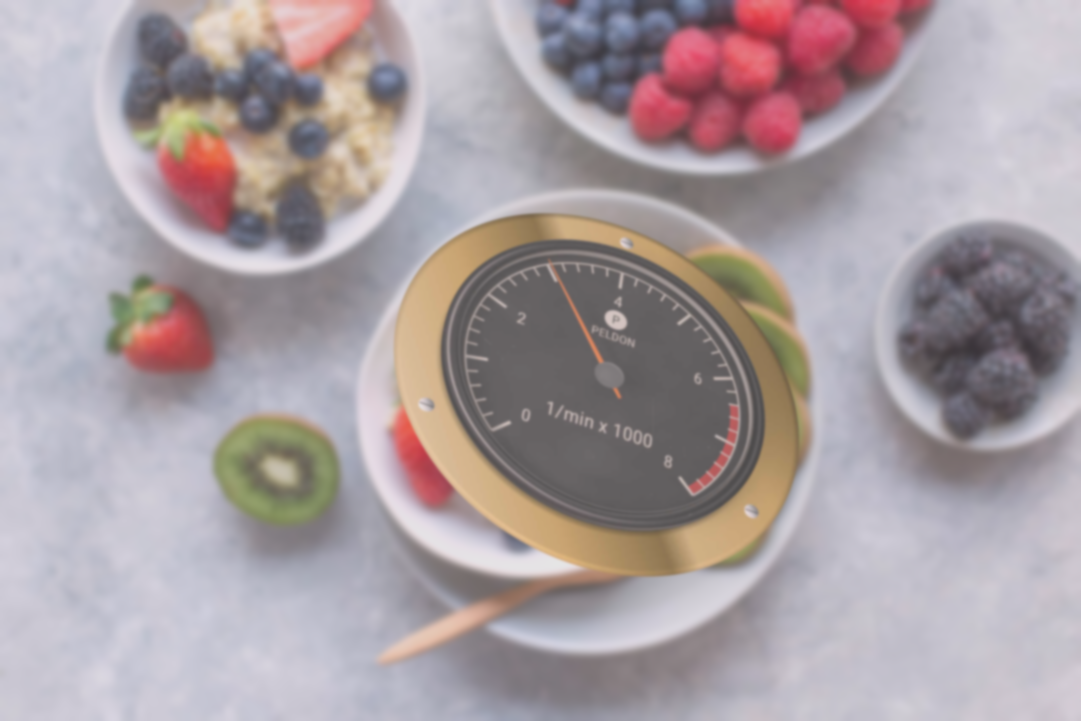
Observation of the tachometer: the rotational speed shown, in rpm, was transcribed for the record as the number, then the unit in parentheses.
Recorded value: 3000 (rpm)
